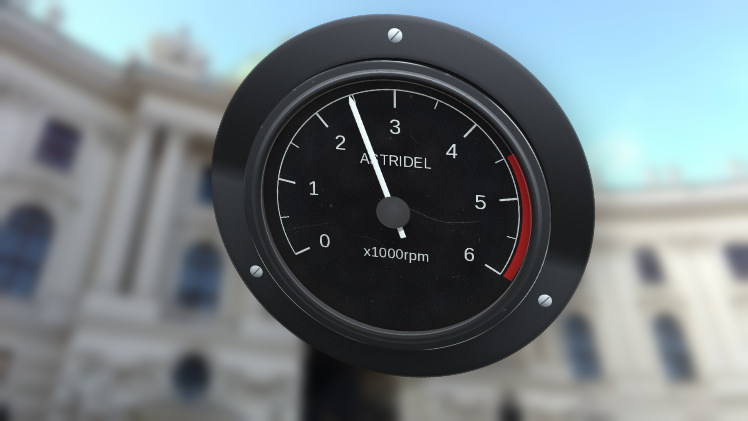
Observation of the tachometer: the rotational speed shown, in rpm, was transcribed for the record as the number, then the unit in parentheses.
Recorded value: 2500 (rpm)
